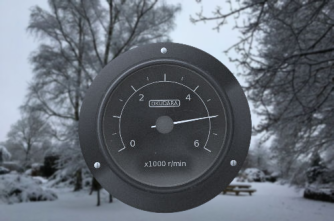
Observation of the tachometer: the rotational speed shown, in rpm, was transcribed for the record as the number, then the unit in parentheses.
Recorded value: 5000 (rpm)
